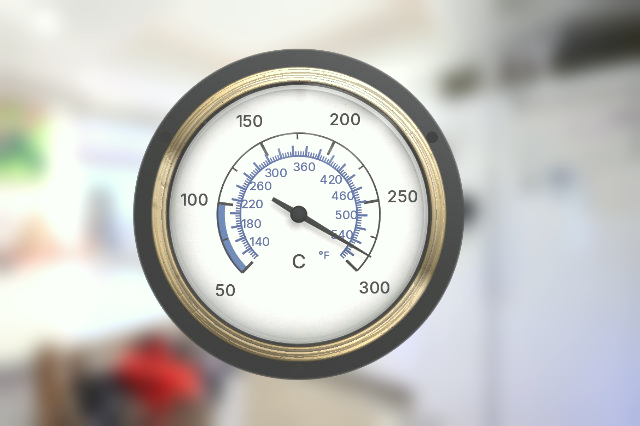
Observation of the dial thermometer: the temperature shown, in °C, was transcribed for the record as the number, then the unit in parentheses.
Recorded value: 287.5 (°C)
